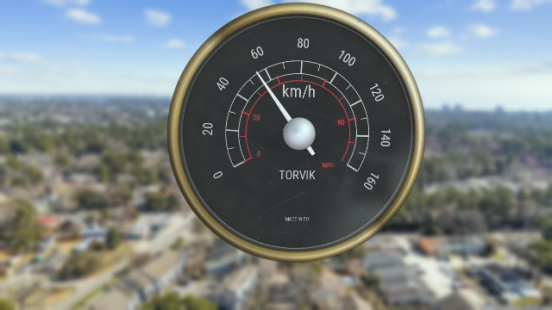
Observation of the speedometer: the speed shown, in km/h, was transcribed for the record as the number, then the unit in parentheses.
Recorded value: 55 (km/h)
